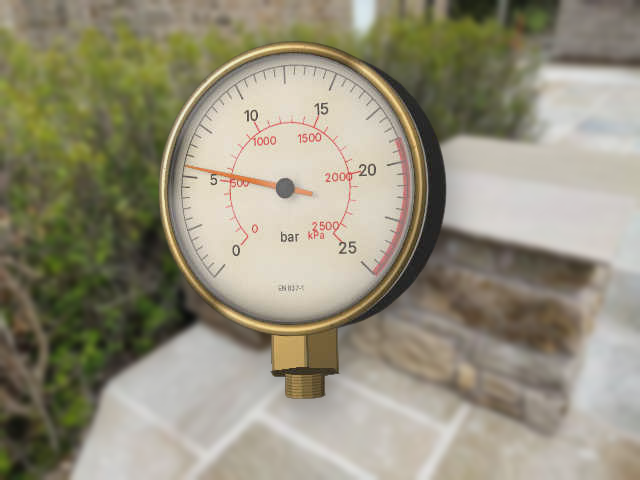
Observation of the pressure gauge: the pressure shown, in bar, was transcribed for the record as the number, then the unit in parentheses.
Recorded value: 5.5 (bar)
